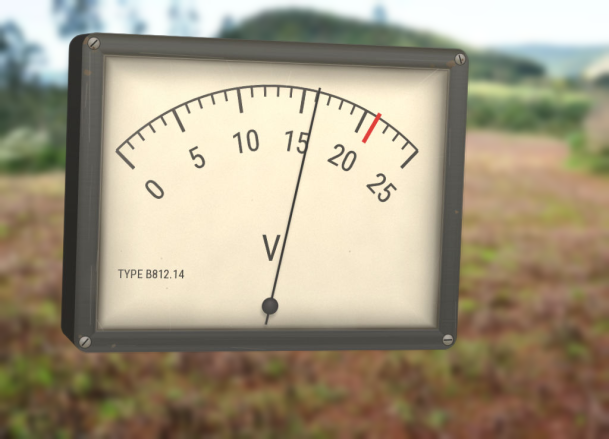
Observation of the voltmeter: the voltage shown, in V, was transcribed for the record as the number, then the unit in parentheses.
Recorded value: 16 (V)
